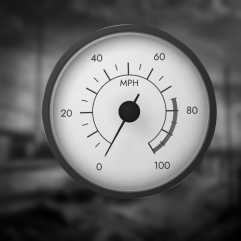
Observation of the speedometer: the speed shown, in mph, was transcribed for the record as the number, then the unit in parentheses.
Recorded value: 0 (mph)
